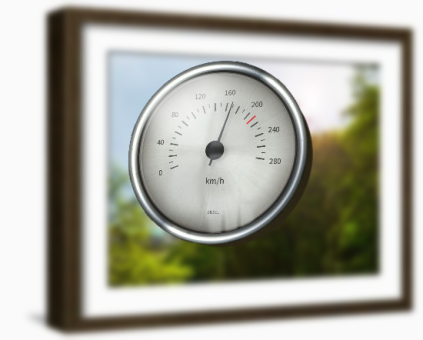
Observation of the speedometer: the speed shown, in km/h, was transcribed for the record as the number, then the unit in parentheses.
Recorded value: 170 (km/h)
